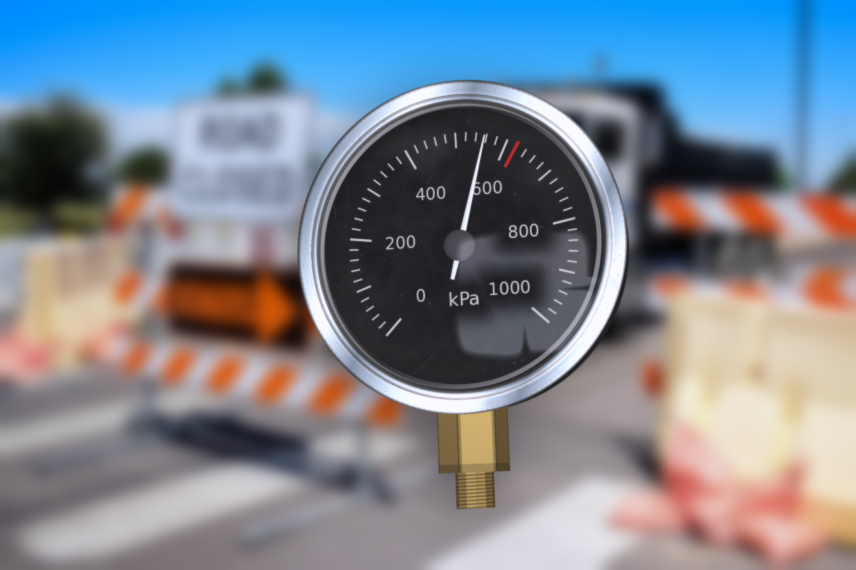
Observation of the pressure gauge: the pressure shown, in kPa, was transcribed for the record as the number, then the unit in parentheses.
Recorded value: 560 (kPa)
